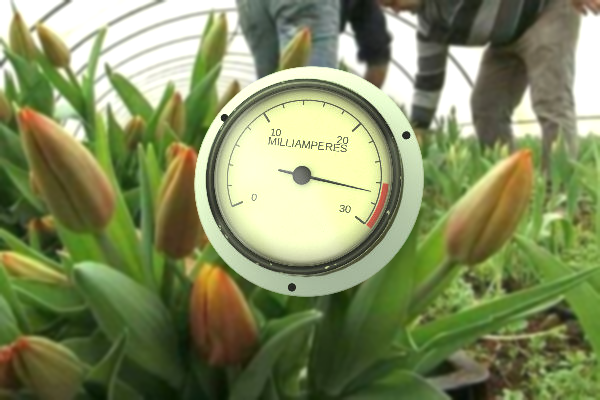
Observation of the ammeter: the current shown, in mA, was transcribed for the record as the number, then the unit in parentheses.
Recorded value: 27 (mA)
